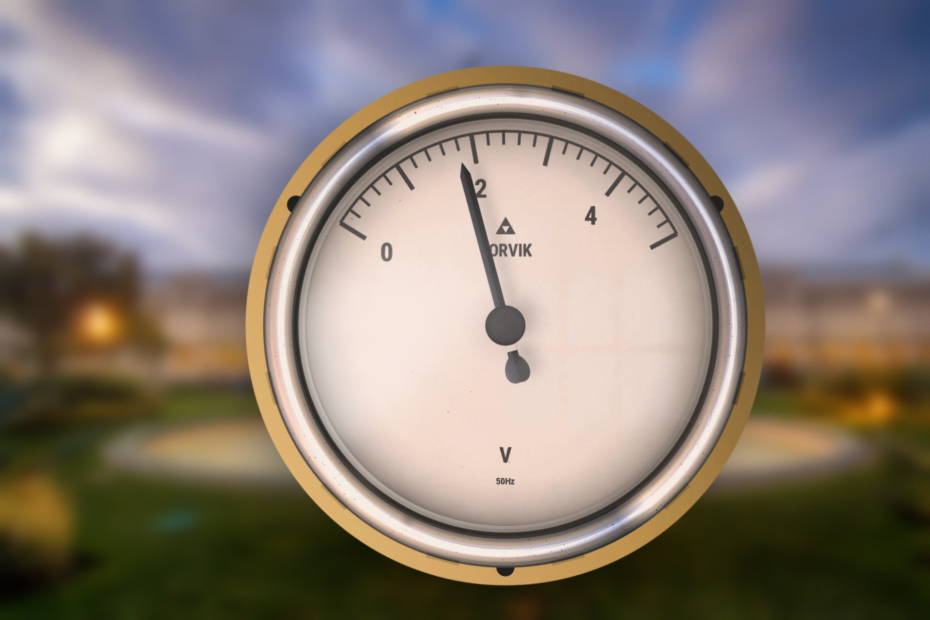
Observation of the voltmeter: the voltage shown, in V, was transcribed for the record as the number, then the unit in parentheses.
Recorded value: 1.8 (V)
